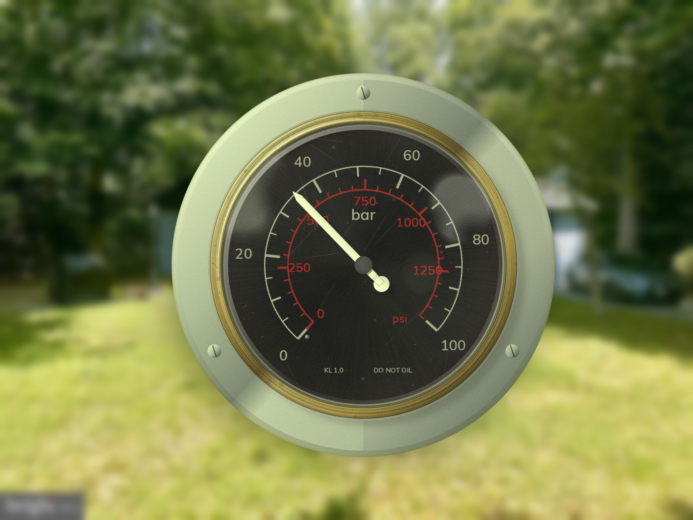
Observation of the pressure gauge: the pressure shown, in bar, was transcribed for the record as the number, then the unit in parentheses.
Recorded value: 35 (bar)
